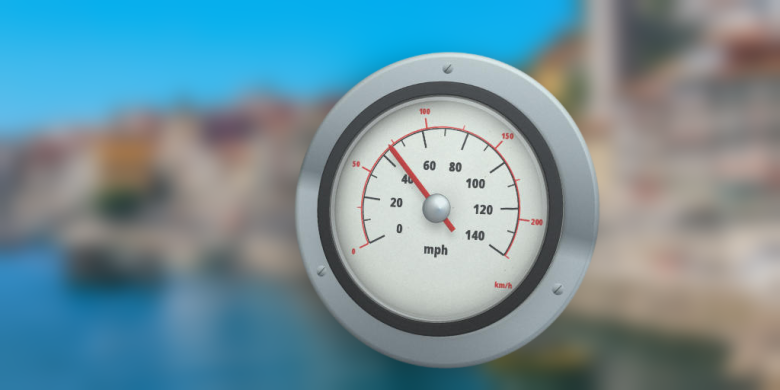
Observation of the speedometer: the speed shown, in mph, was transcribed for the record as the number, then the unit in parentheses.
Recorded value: 45 (mph)
